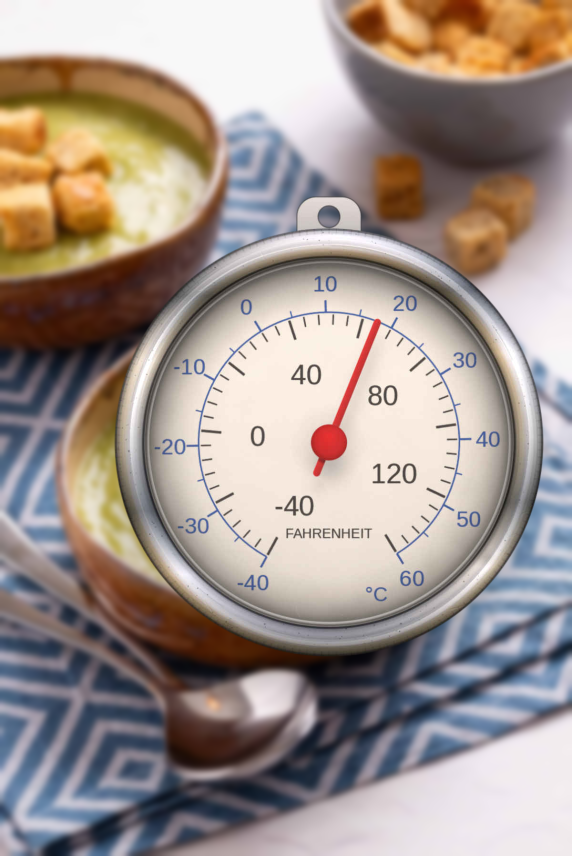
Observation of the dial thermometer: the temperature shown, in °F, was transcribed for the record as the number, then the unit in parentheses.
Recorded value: 64 (°F)
